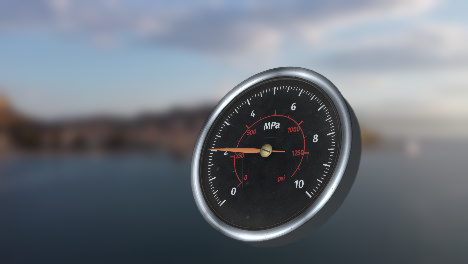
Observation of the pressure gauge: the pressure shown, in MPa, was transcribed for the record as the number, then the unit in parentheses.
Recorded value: 2 (MPa)
